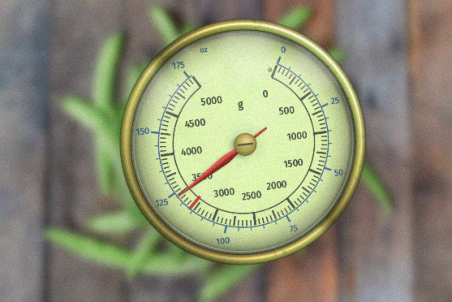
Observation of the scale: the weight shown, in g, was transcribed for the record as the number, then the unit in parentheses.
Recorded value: 3500 (g)
